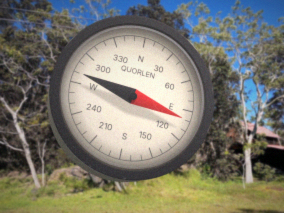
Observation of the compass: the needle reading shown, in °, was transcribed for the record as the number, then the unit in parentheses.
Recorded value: 100 (°)
